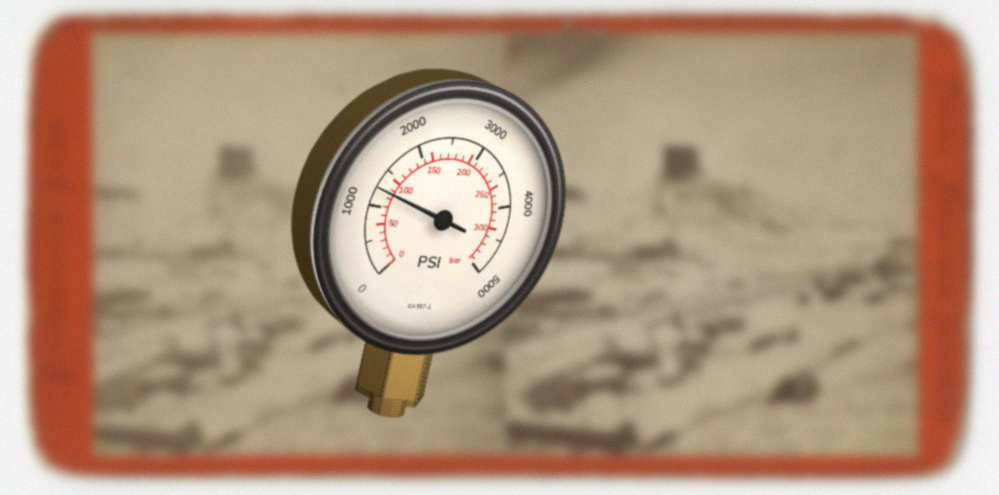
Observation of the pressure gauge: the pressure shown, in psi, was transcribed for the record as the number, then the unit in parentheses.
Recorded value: 1250 (psi)
